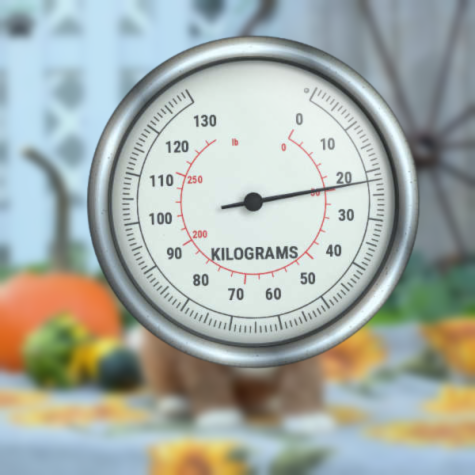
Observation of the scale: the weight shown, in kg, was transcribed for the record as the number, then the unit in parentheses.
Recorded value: 22 (kg)
